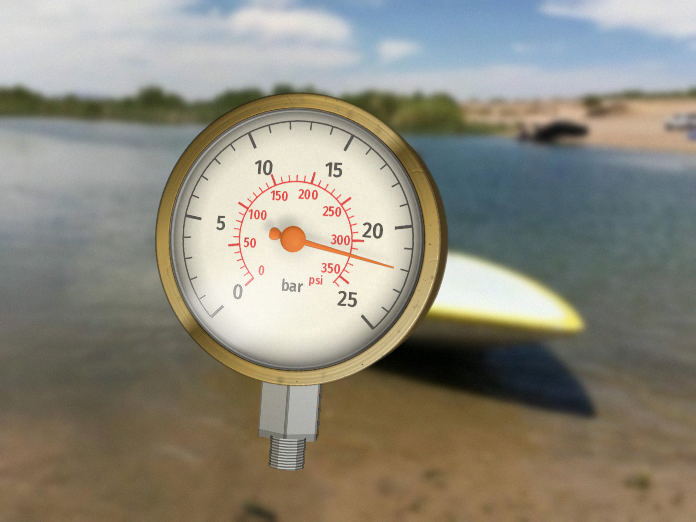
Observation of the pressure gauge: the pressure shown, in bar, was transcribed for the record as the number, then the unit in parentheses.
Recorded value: 22 (bar)
